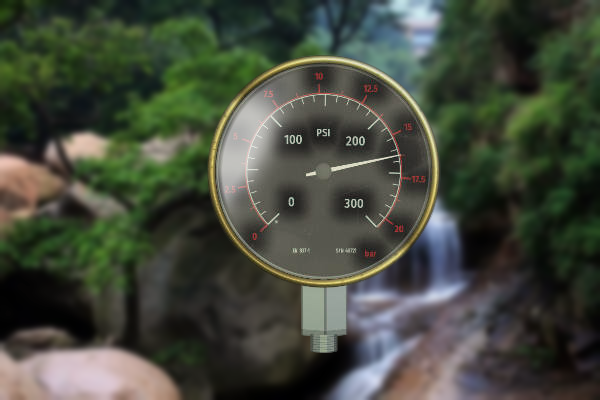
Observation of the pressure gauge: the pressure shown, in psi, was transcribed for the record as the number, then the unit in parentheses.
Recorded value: 235 (psi)
